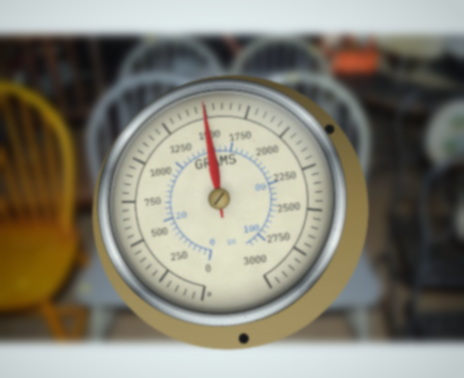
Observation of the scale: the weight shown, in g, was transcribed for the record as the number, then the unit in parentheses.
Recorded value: 1500 (g)
